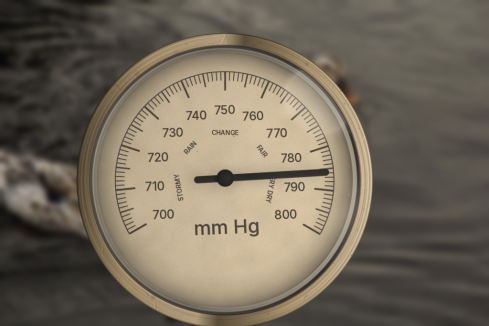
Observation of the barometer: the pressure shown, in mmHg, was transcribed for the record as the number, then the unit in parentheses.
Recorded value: 786 (mmHg)
